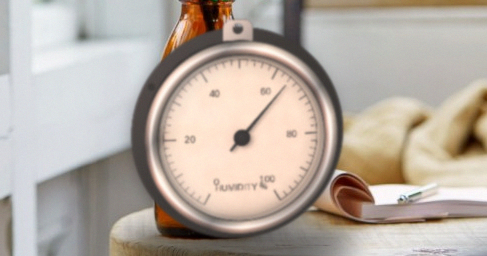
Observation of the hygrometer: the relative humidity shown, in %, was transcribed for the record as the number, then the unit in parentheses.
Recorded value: 64 (%)
